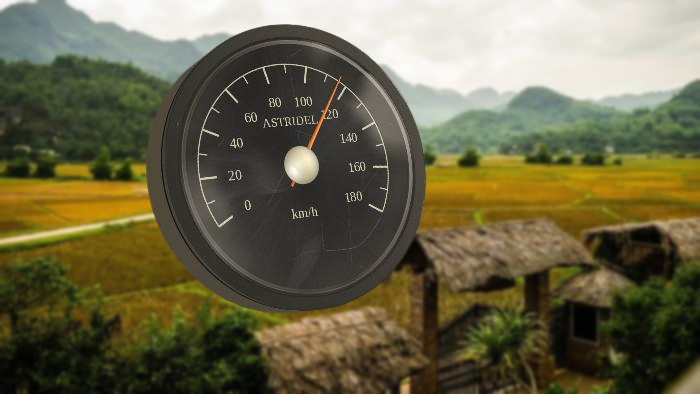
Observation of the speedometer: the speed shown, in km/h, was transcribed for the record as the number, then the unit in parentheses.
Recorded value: 115 (km/h)
